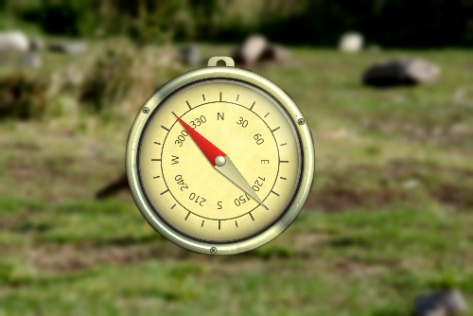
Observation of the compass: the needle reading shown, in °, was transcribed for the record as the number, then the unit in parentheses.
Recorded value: 315 (°)
